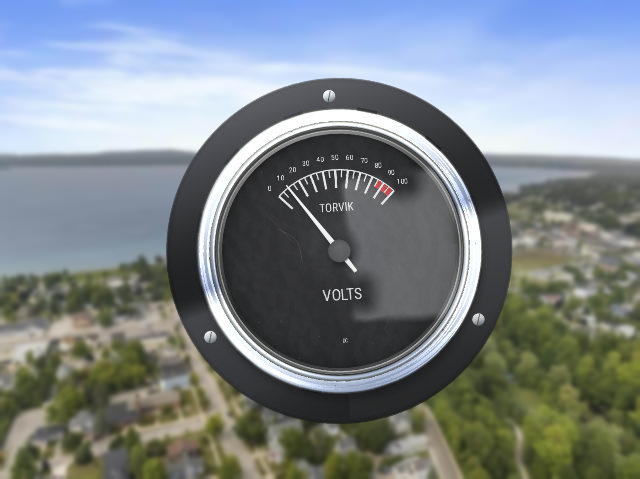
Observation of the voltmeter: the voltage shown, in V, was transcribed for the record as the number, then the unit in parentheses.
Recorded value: 10 (V)
